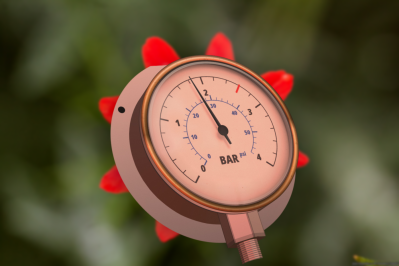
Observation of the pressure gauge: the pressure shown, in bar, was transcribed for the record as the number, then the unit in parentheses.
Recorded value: 1.8 (bar)
